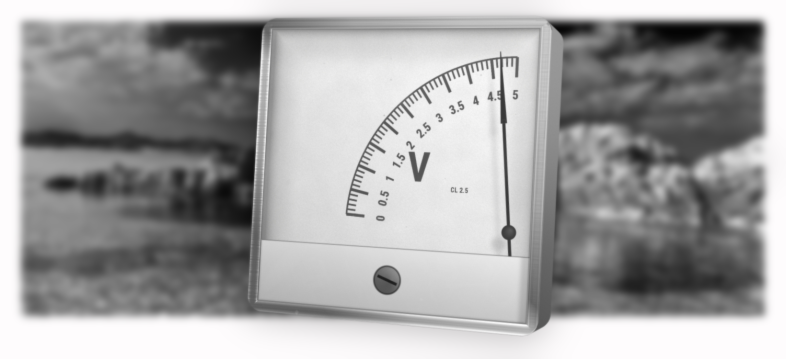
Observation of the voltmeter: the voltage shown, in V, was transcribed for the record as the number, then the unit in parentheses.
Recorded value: 4.7 (V)
